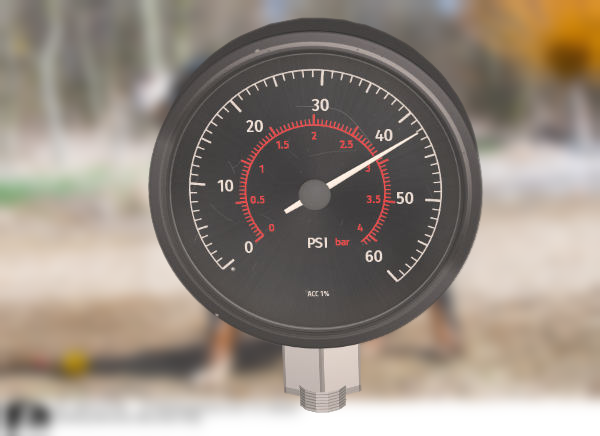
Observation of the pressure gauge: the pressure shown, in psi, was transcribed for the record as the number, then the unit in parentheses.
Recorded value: 42 (psi)
